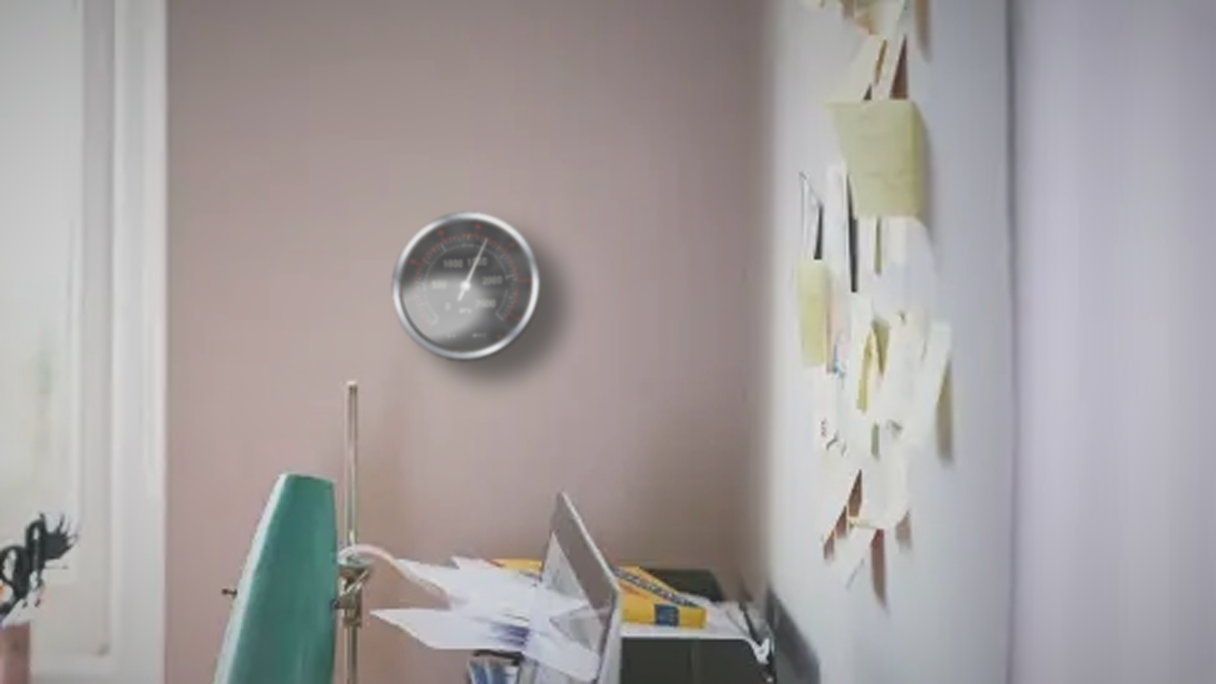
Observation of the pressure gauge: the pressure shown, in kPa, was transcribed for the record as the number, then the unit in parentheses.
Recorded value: 1500 (kPa)
